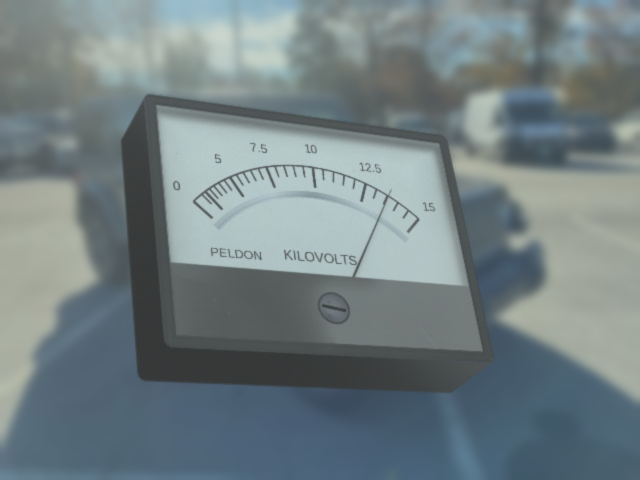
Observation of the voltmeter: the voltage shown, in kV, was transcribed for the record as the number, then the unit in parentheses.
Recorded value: 13.5 (kV)
